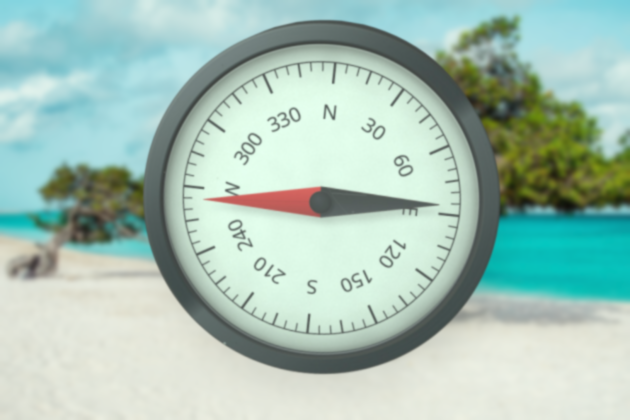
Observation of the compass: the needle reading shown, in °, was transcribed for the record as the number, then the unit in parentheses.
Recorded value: 265 (°)
